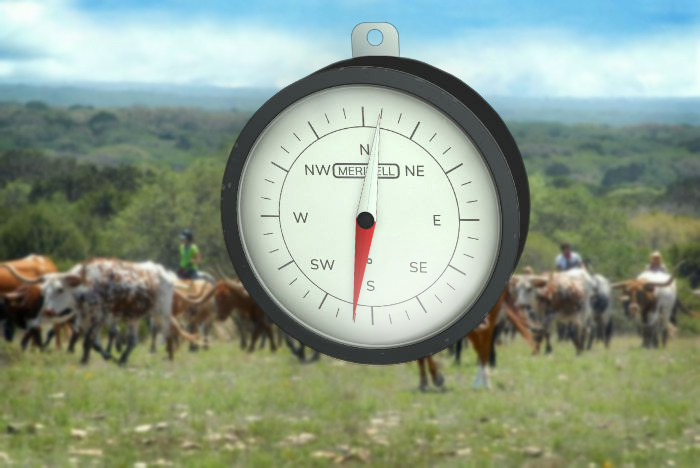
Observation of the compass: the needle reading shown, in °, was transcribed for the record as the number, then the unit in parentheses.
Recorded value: 190 (°)
